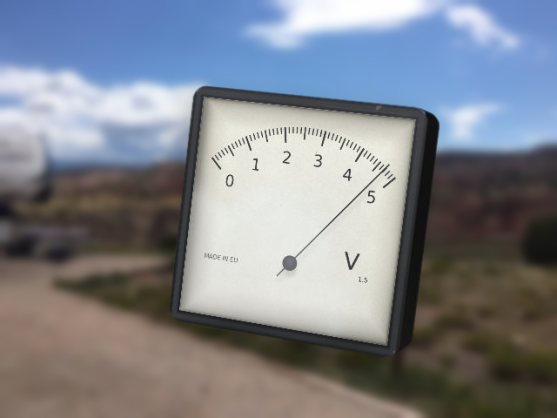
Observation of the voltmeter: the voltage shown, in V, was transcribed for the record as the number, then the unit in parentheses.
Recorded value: 4.7 (V)
